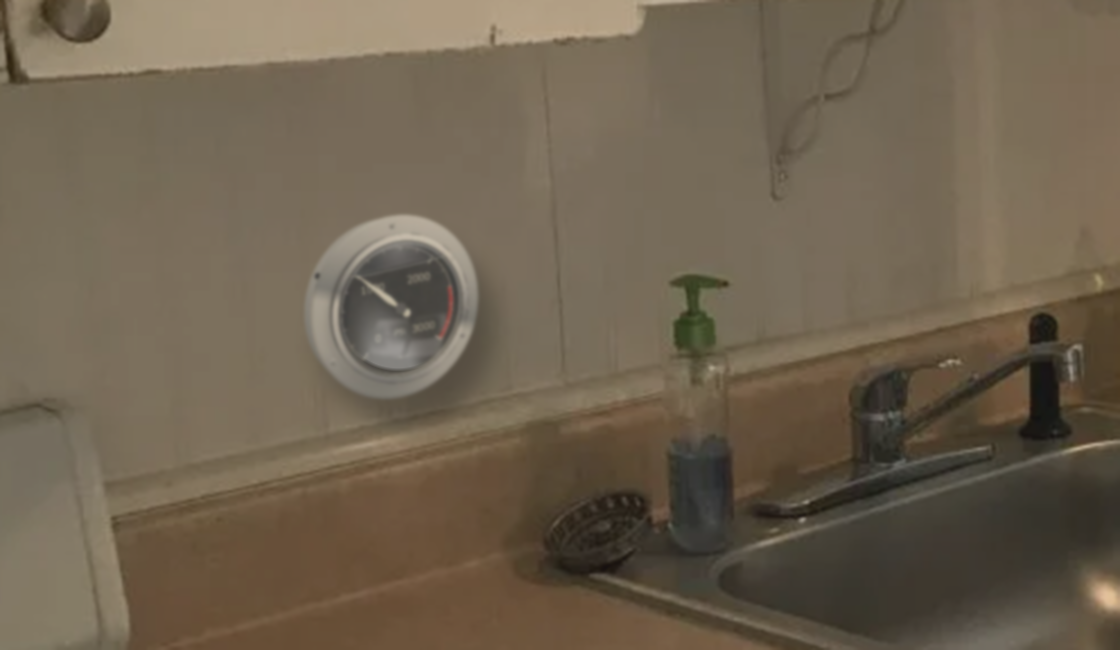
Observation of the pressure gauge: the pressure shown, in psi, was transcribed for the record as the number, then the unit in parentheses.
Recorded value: 1000 (psi)
